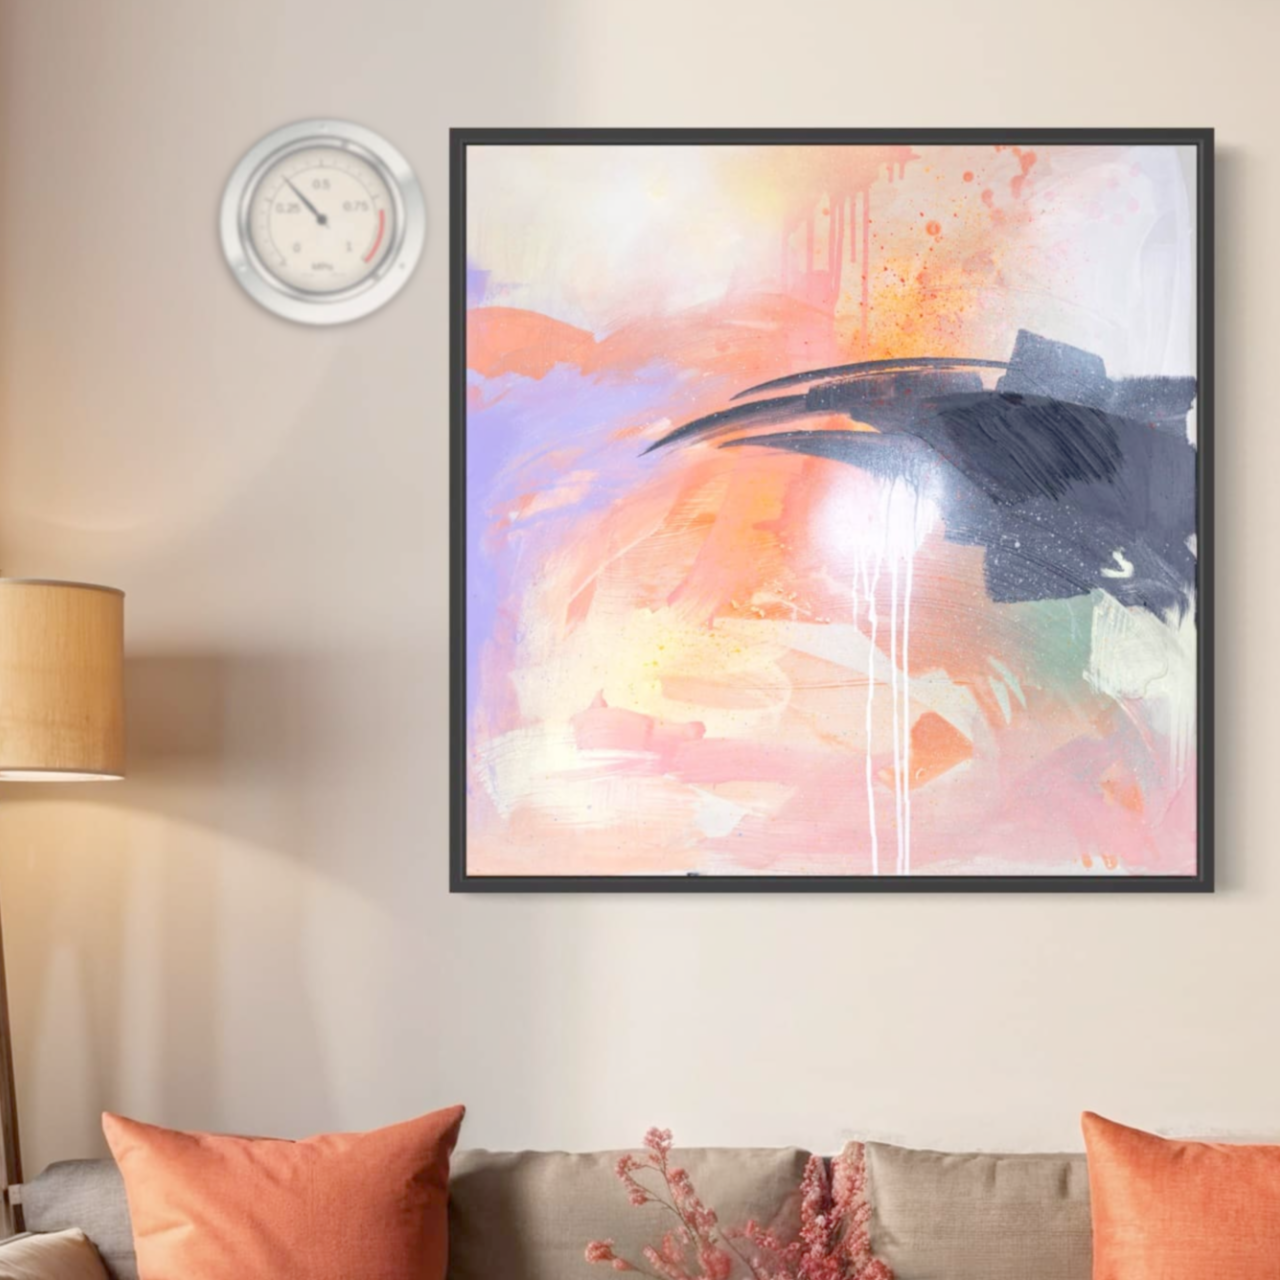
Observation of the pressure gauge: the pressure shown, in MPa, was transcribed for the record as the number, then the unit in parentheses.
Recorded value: 0.35 (MPa)
